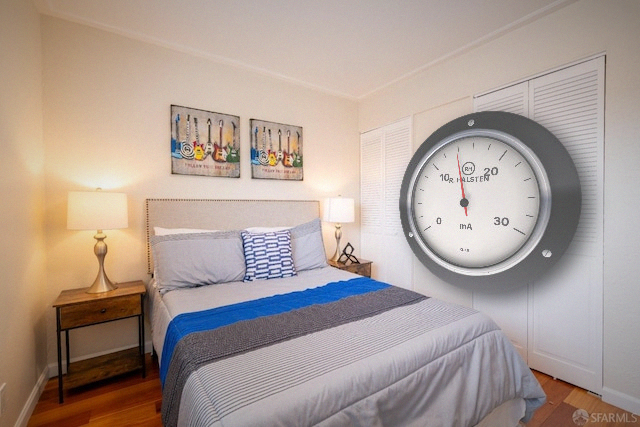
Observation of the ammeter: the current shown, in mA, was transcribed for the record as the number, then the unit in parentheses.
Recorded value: 14 (mA)
